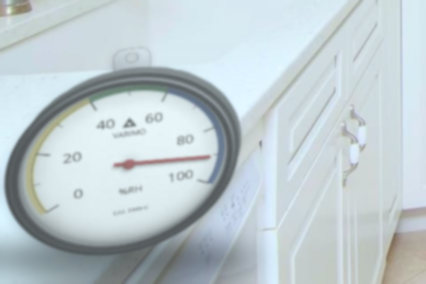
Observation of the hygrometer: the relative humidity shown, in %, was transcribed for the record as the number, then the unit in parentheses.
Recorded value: 90 (%)
